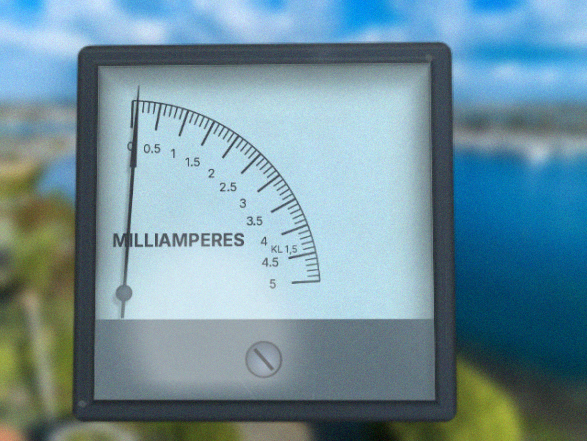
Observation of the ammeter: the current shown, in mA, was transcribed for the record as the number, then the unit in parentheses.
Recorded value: 0.1 (mA)
